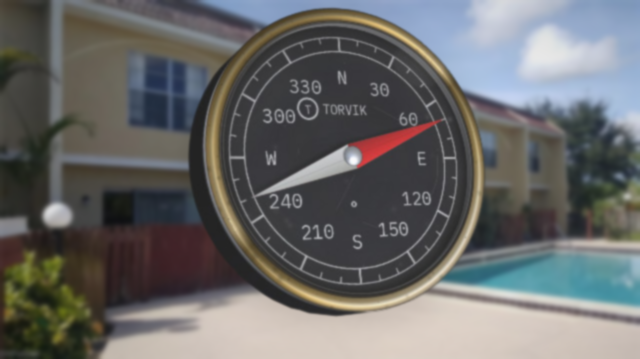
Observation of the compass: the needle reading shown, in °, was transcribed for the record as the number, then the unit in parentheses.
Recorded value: 70 (°)
